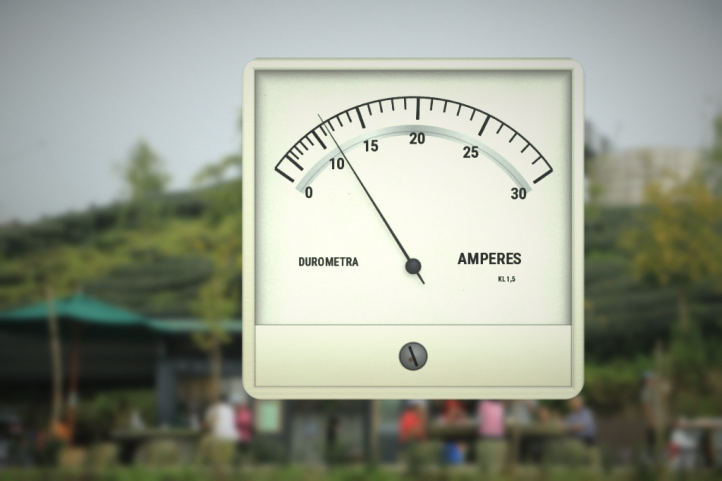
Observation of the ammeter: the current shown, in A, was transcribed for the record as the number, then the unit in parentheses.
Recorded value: 11.5 (A)
